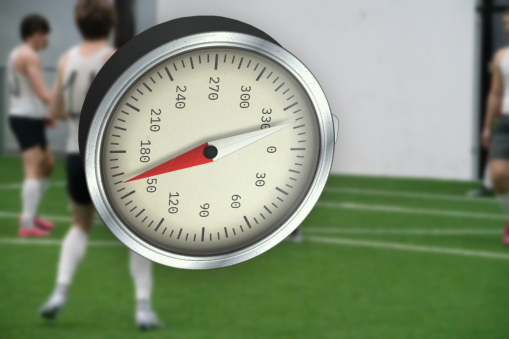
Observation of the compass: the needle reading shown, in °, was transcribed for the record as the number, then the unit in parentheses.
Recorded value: 160 (°)
